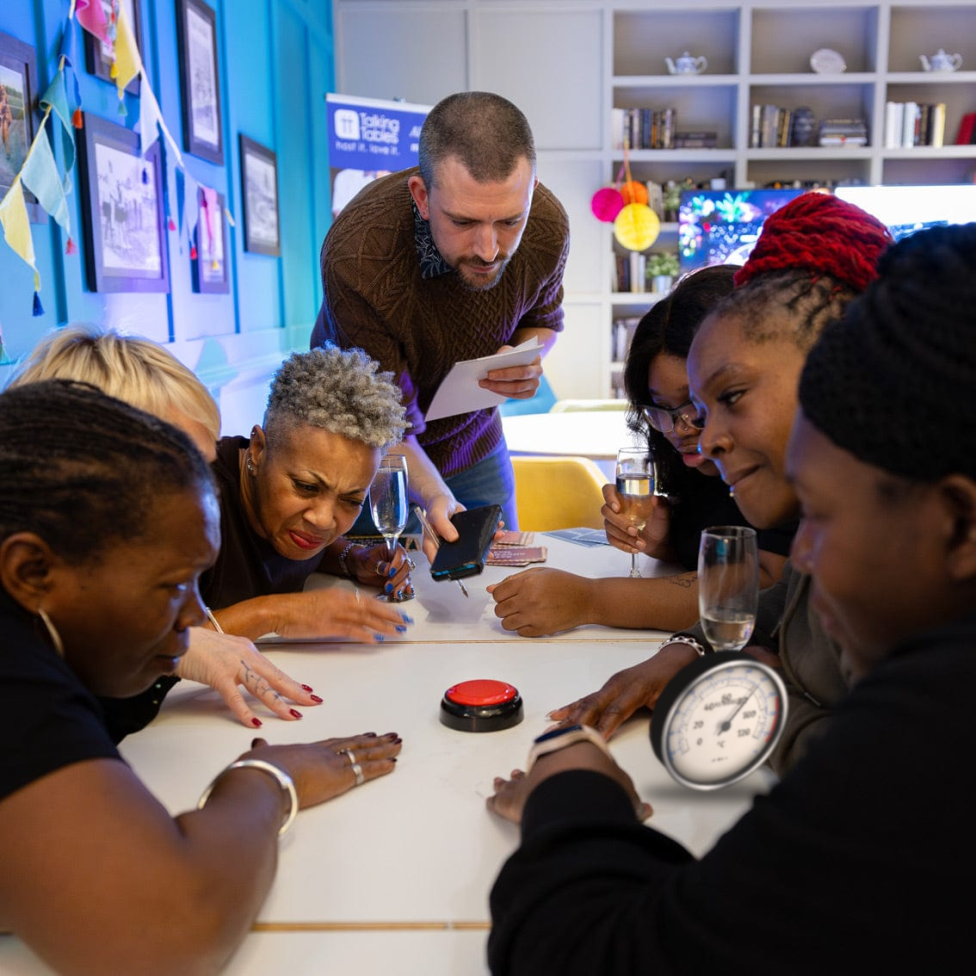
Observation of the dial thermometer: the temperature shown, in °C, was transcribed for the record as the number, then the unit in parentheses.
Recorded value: 80 (°C)
